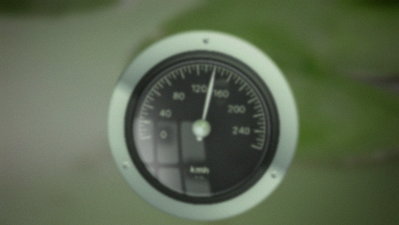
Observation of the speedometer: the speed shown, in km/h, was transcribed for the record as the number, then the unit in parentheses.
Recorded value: 140 (km/h)
